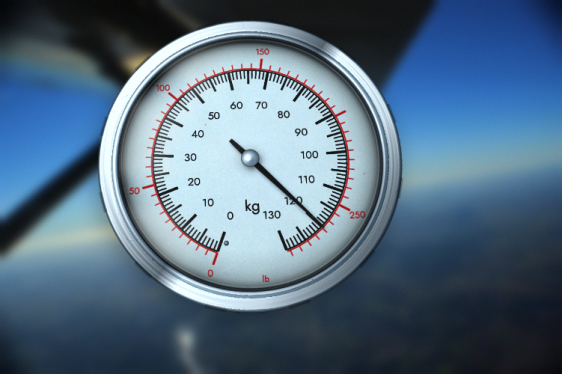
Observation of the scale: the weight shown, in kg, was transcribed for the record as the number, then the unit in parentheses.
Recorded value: 120 (kg)
